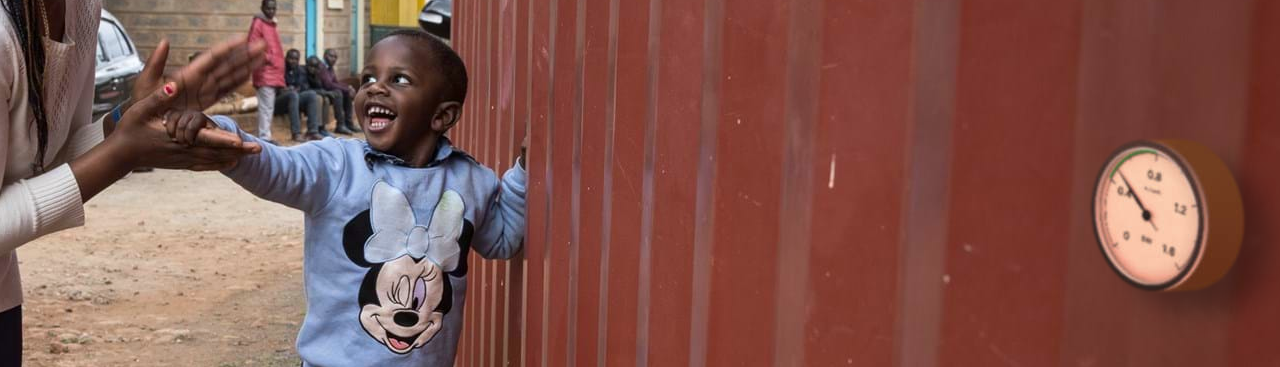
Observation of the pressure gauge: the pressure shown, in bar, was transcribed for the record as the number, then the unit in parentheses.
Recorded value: 0.5 (bar)
